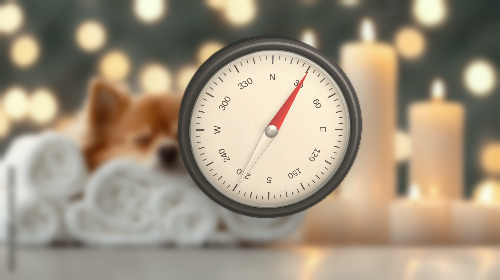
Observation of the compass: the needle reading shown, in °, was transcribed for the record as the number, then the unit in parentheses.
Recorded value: 30 (°)
